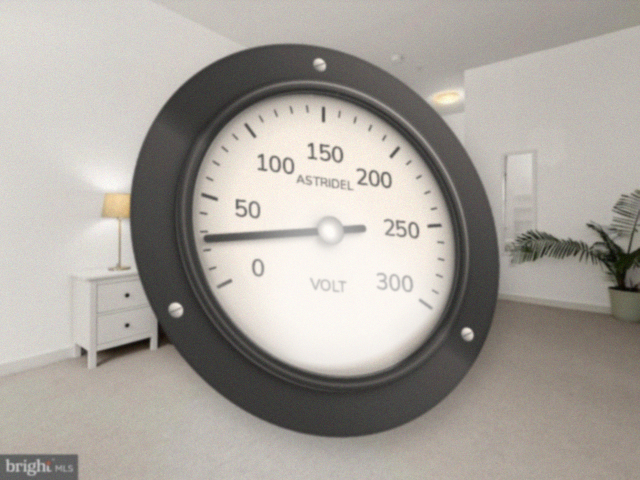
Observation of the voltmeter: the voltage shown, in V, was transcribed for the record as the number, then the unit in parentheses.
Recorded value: 25 (V)
